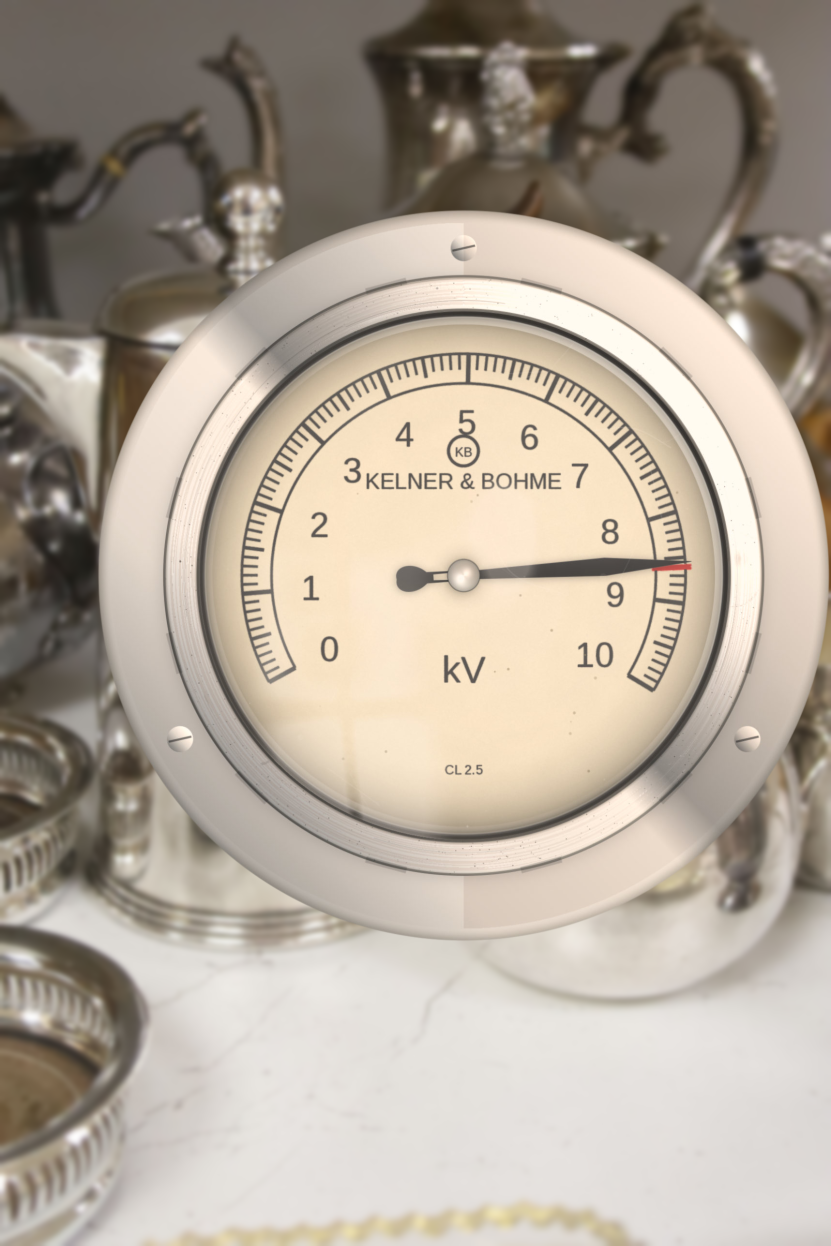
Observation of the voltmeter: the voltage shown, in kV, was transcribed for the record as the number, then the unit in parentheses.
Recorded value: 8.55 (kV)
